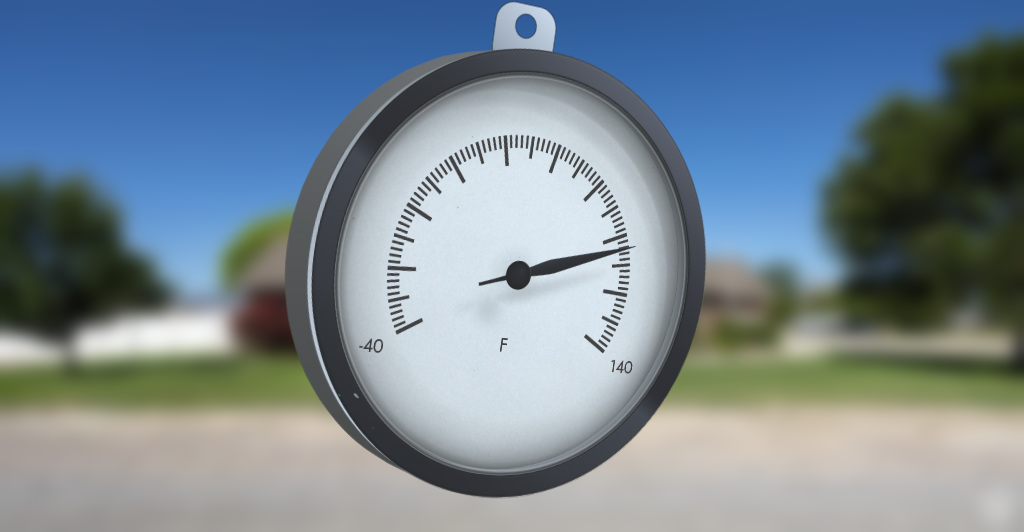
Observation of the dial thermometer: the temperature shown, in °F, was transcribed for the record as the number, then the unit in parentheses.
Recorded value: 104 (°F)
